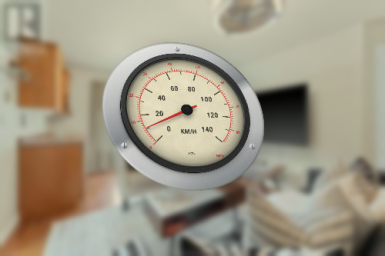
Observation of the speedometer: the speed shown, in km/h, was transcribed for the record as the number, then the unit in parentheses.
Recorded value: 10 (km/h)
